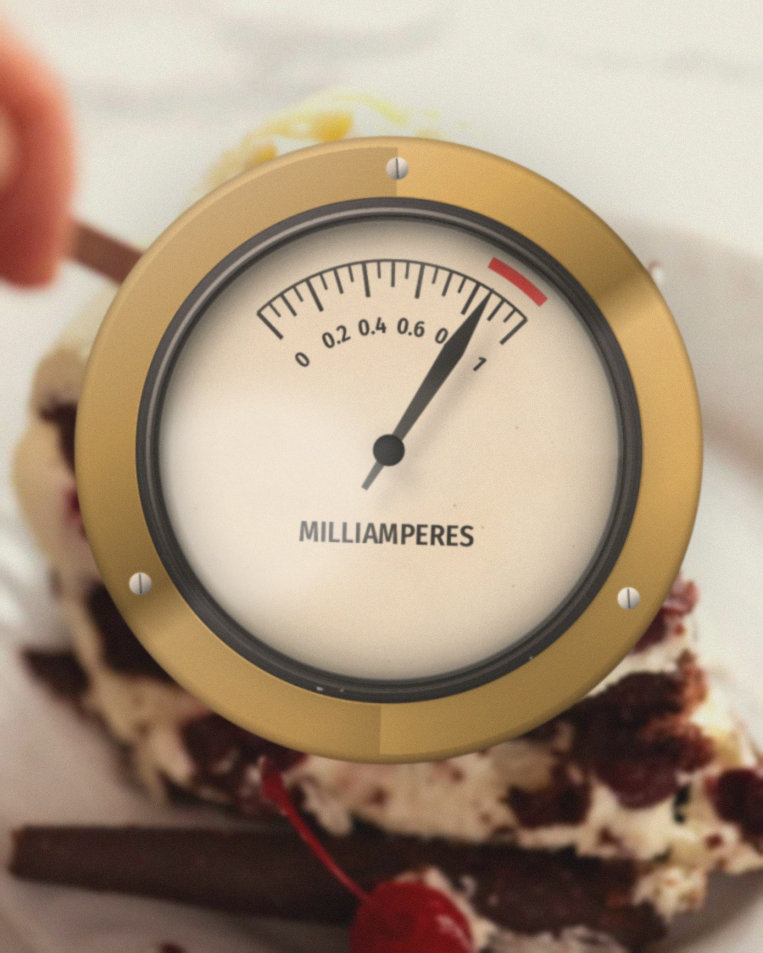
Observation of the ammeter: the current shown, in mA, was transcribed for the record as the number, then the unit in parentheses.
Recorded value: 0.85 (mA)
